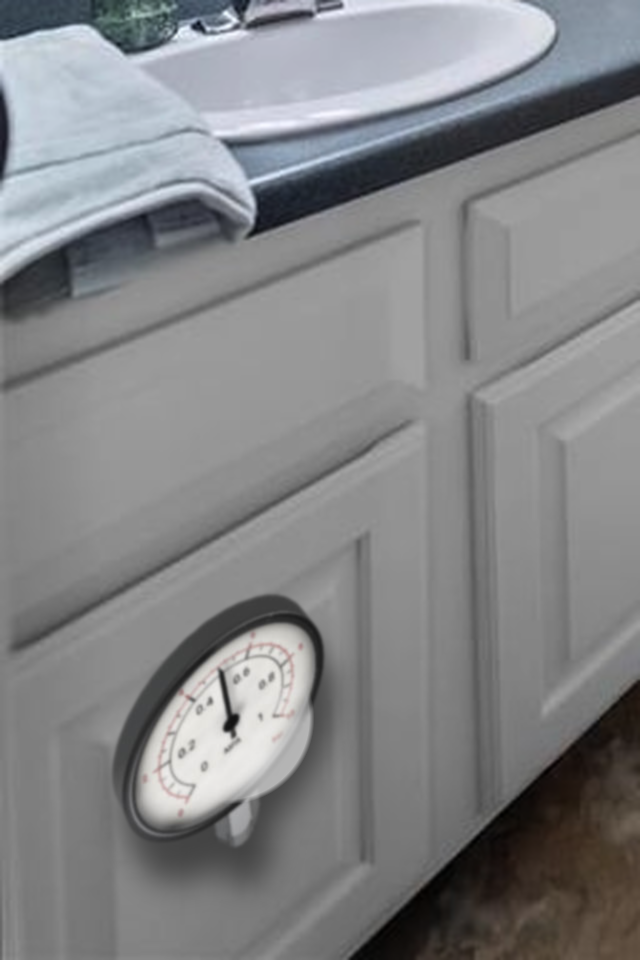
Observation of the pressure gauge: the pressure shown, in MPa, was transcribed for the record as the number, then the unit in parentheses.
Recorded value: 0.5 (MPa)
